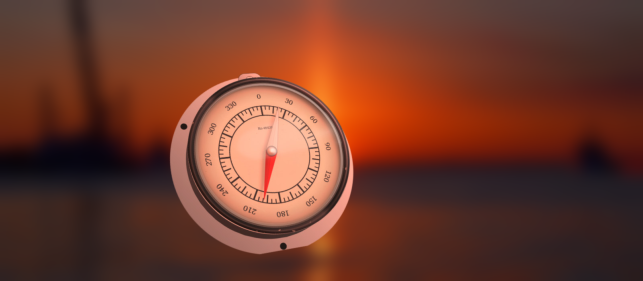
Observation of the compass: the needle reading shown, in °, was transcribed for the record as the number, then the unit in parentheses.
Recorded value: 200 (°)
